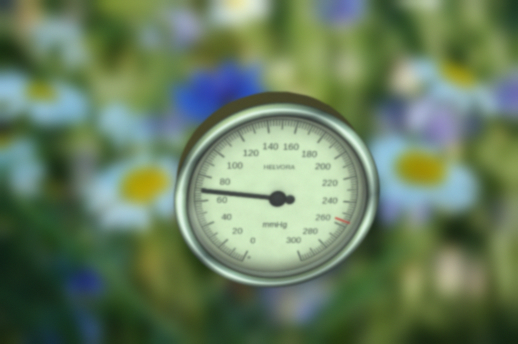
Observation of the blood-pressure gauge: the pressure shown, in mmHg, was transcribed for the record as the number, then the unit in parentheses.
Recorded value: 70 (mmHg)
